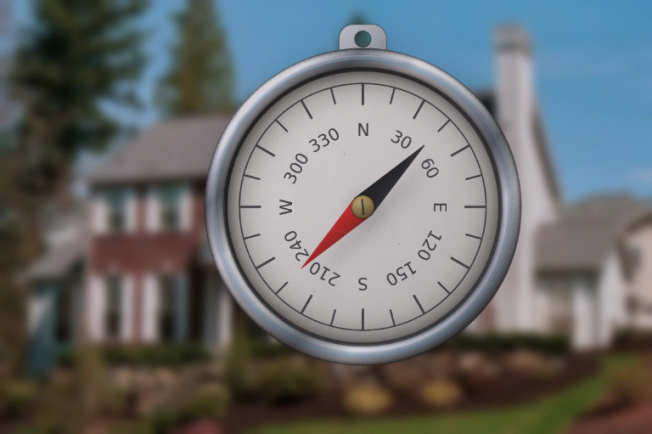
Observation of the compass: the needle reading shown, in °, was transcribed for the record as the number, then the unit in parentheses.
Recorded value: 225 (°)
